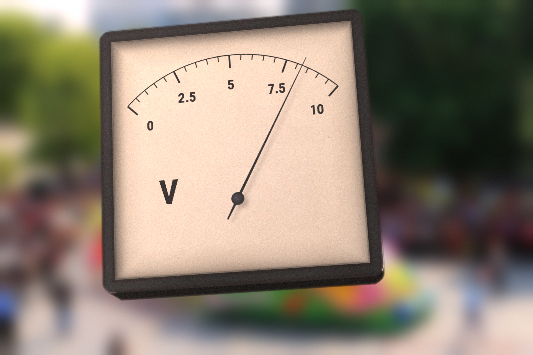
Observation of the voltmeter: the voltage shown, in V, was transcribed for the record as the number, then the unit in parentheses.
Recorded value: 8.25 (V)
